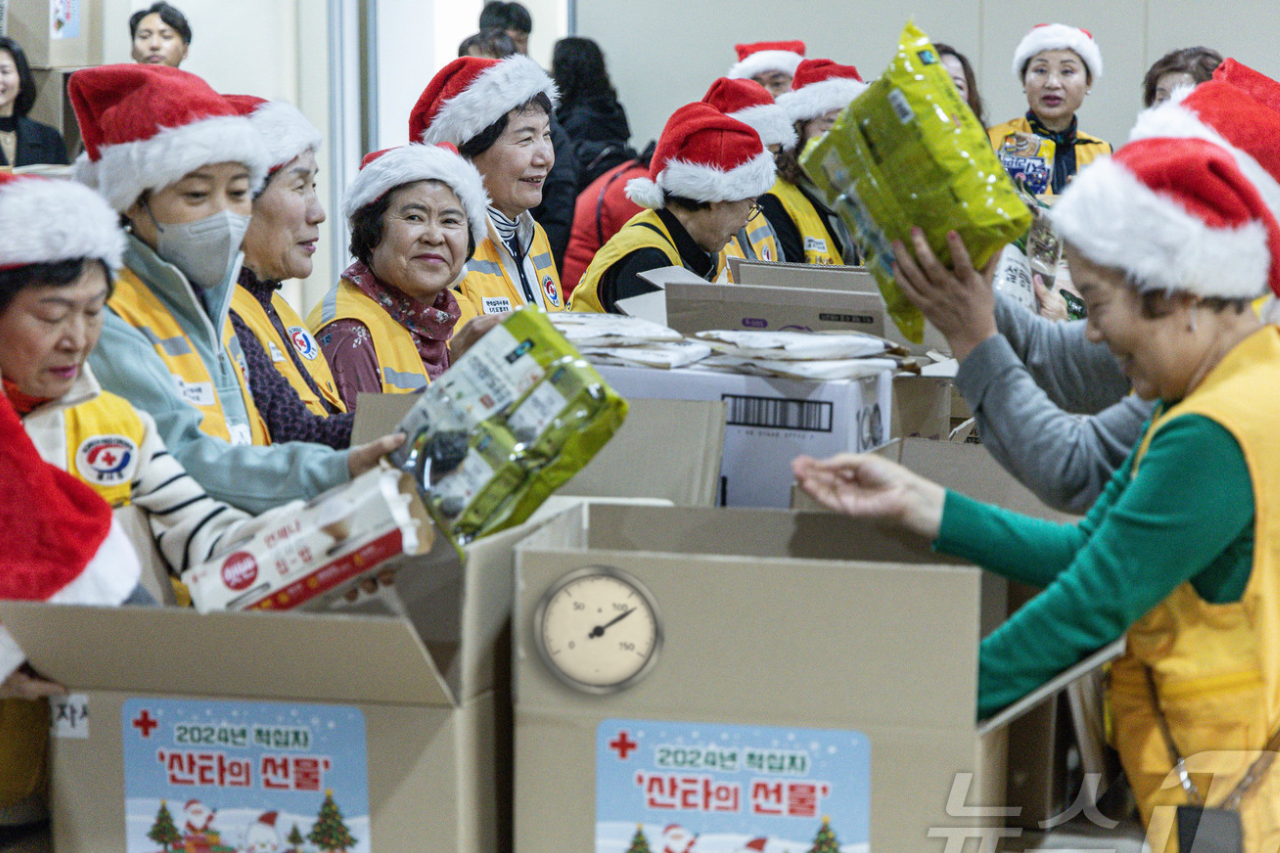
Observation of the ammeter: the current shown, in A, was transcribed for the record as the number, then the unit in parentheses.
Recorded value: 110 (A)
